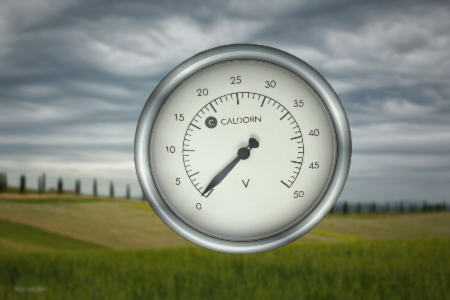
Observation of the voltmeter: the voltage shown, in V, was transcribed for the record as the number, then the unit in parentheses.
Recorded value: 1 (V)
